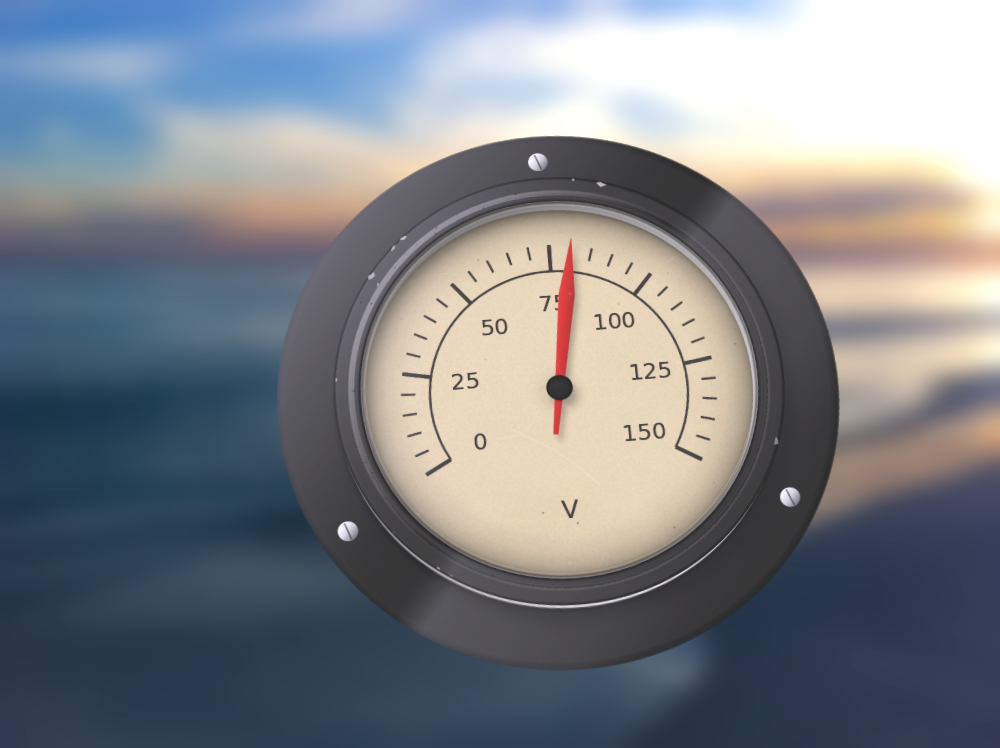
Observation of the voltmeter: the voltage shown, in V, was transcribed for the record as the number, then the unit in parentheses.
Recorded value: 80 (V)
